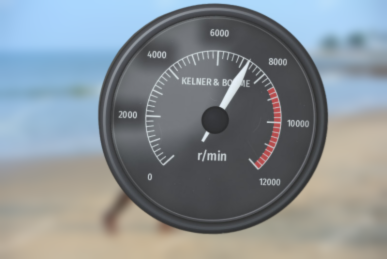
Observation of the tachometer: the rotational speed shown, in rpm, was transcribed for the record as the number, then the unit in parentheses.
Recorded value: 7200 (rpm)
